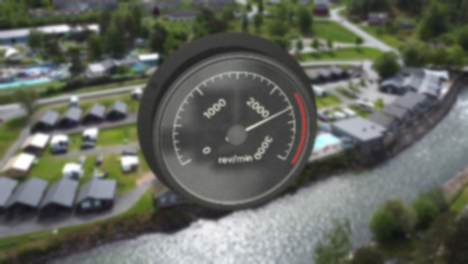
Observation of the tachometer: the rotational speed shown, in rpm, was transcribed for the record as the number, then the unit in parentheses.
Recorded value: 2300 (rpm)
